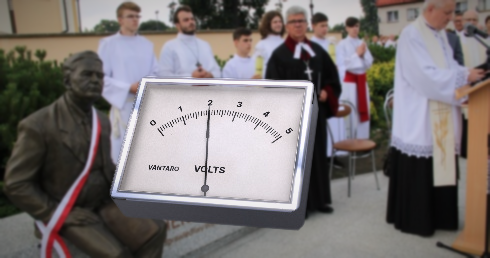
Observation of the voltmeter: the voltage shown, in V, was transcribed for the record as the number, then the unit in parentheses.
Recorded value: 2 (V)
